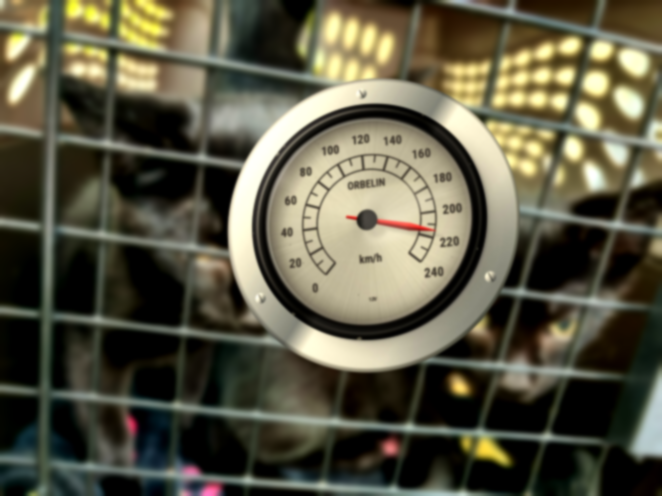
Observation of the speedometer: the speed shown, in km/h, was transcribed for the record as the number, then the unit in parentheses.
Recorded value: 215 (km/h)
